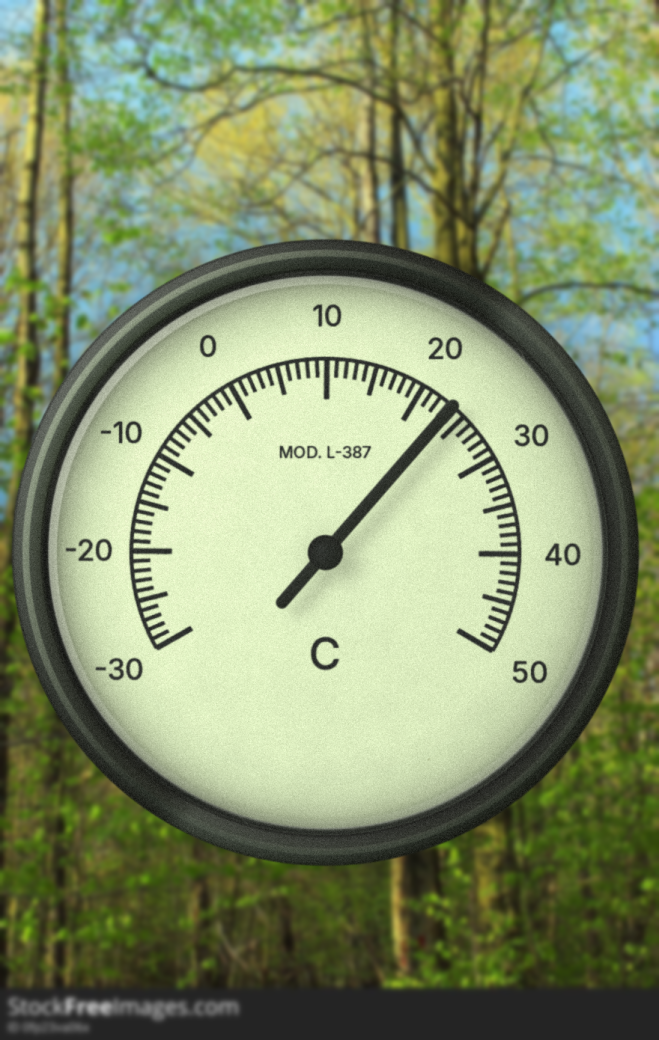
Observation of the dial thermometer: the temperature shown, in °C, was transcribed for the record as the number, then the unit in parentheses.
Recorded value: 23.5 (°C)
